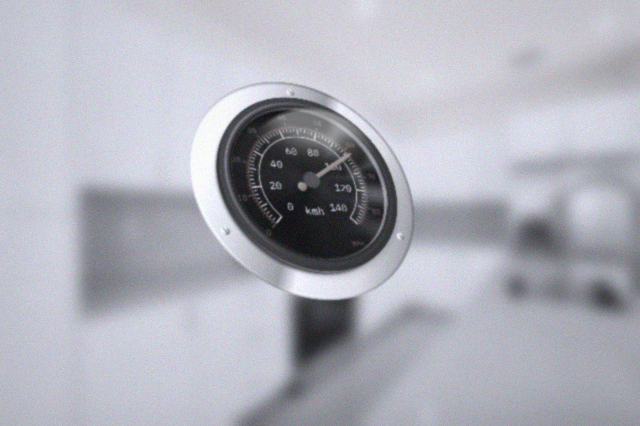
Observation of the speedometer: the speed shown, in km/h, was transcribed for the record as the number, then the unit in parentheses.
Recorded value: 100 (km/h)
